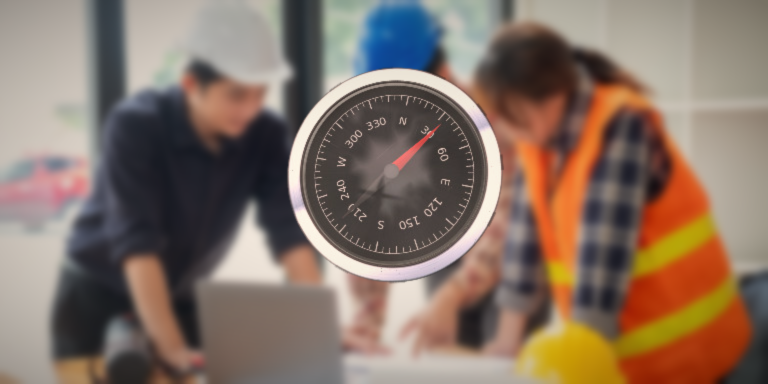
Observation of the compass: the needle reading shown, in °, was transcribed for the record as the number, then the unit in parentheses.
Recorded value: 35 (°)
